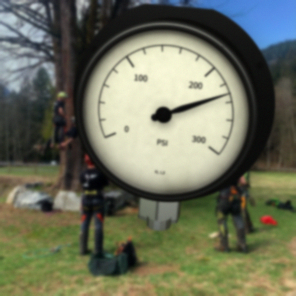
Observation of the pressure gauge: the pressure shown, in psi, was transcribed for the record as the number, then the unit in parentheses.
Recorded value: 230 (psi)
